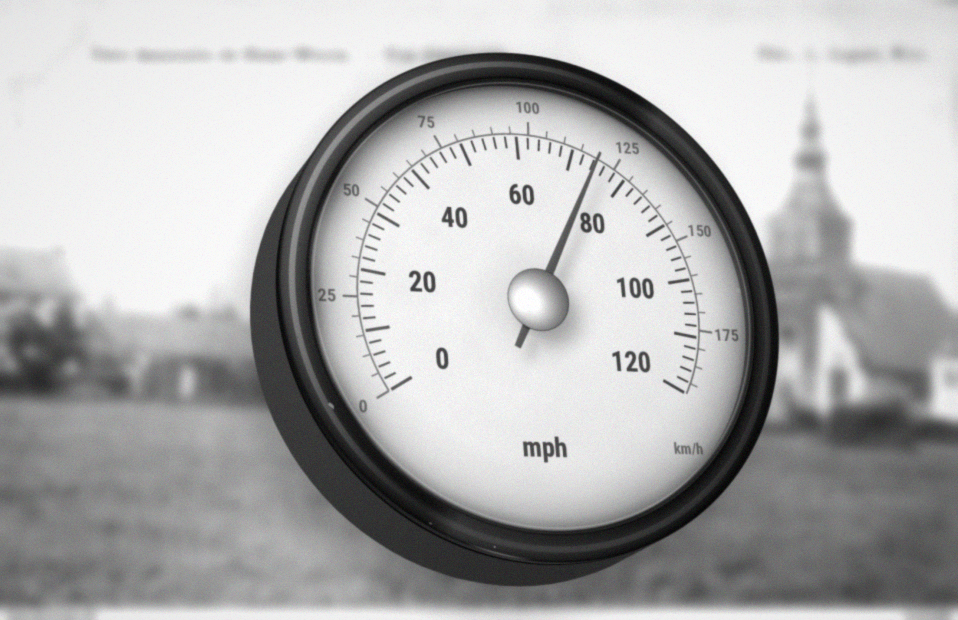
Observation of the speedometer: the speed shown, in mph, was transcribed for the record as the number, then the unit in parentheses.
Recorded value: 74 (mph)
